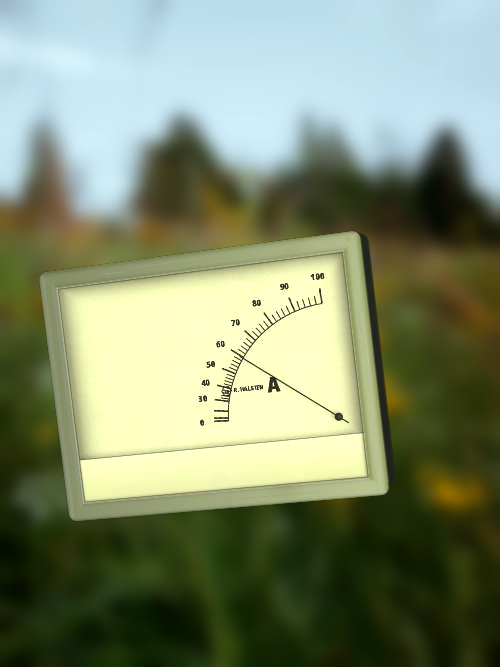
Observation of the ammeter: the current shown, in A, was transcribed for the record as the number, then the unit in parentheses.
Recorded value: 60 (A)
